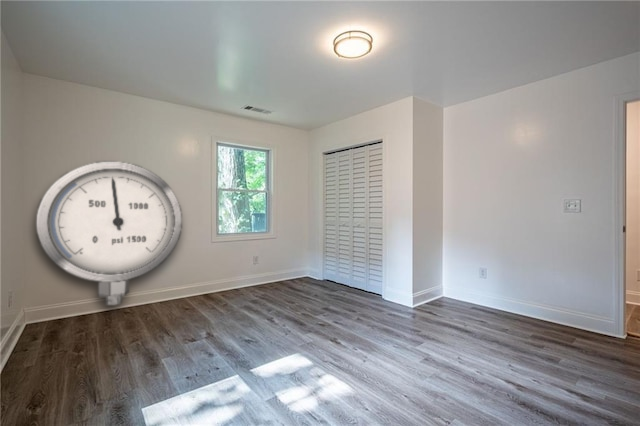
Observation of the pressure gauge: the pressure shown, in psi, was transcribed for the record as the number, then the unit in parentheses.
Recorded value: 700 (psi)
